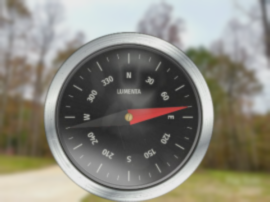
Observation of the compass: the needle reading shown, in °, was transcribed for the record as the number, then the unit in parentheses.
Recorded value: 80 (°)
